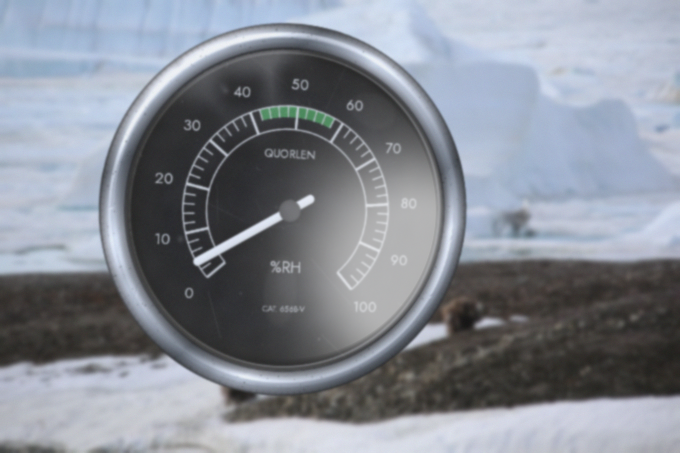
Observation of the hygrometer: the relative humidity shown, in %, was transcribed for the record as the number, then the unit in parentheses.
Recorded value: 4 (%)
